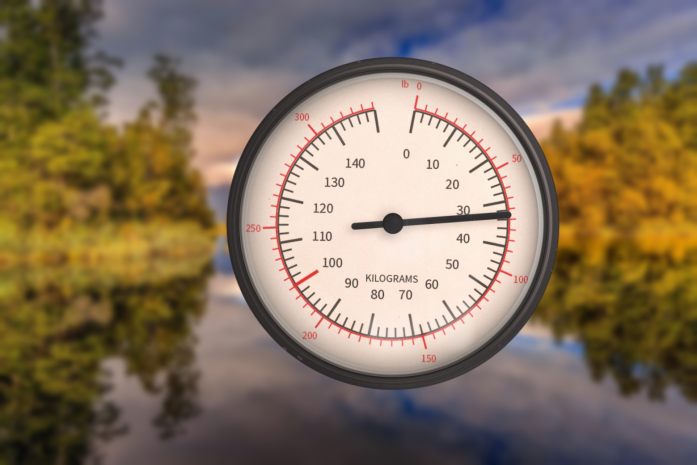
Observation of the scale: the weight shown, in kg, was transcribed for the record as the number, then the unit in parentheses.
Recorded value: 33 (kg)
